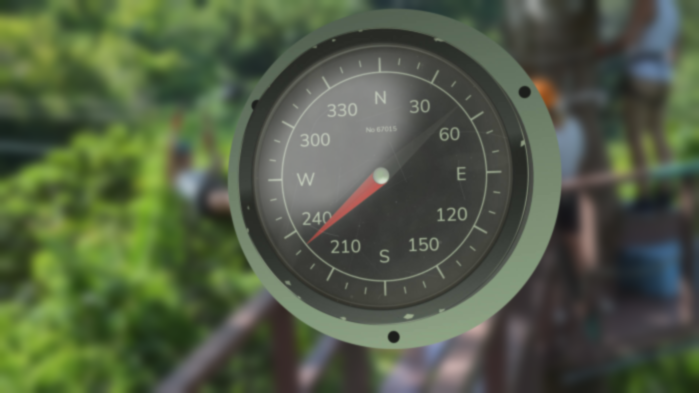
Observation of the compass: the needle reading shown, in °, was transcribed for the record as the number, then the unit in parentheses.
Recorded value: 230 (°)
